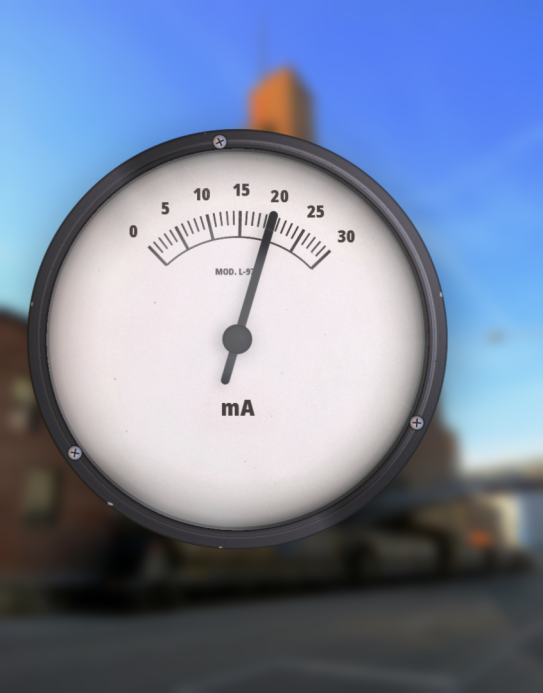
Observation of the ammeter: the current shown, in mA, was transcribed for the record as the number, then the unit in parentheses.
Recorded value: 20 (mA)
